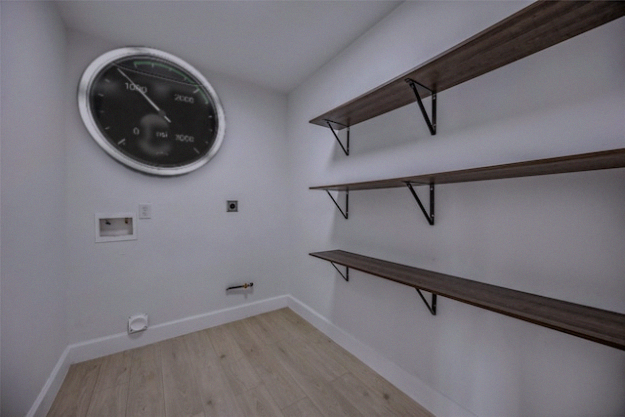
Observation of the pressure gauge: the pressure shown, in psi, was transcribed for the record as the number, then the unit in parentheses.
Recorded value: 1000 (psi)
